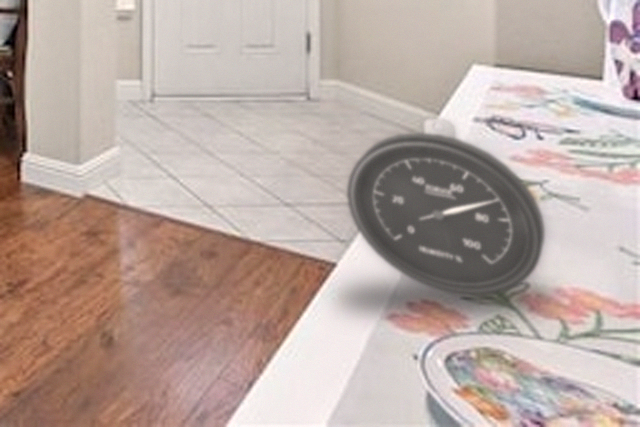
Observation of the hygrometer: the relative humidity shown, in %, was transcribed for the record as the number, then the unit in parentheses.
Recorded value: 72 (%)
